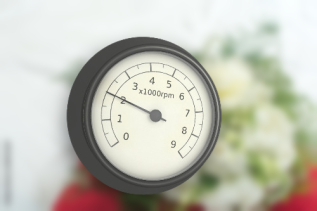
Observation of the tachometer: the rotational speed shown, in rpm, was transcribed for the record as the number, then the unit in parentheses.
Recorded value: 2000 (rpm)
